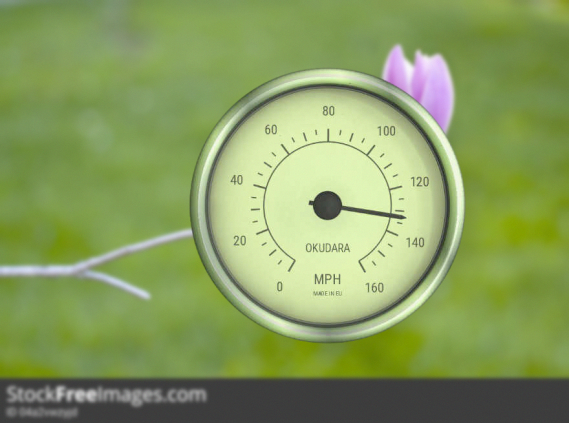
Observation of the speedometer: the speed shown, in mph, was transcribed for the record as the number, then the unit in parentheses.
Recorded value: 132.5 (mph)
